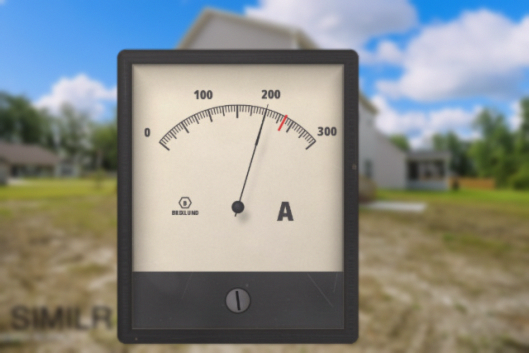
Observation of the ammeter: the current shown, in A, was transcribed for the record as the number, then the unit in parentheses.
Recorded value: 200 (A)
